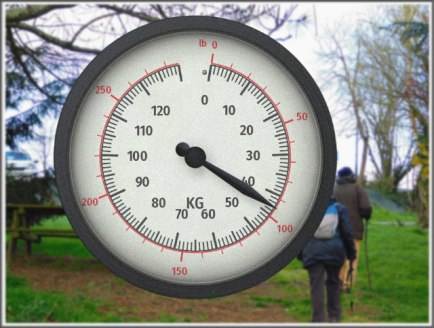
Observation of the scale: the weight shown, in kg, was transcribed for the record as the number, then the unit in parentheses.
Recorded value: 43 (kg)
